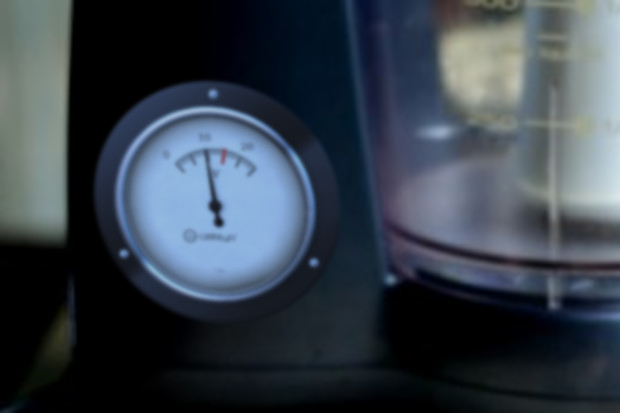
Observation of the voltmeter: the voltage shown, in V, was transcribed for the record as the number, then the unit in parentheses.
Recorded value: 10 (V)
